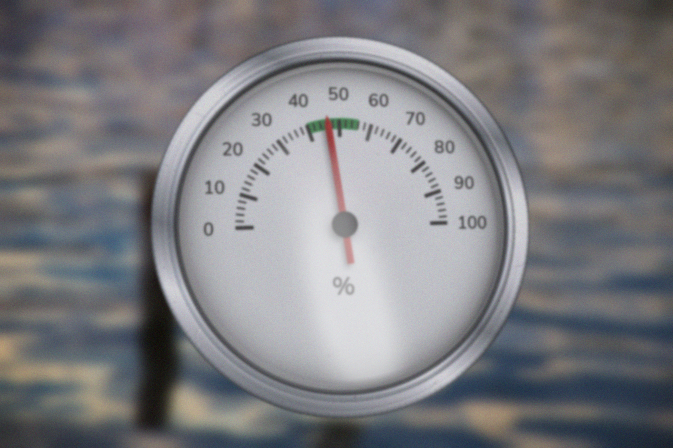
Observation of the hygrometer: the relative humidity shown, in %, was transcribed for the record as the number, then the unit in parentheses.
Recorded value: 46 (%)
